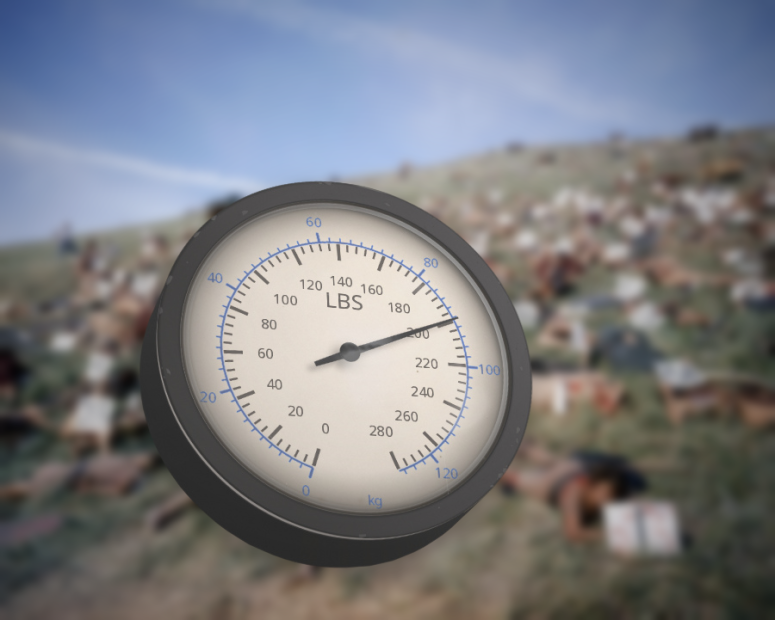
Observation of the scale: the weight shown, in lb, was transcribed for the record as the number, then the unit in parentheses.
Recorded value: 200 (lb)
